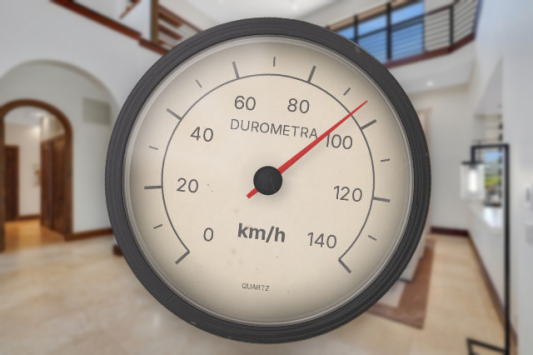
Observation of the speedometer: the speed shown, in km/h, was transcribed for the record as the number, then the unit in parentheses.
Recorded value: 95 (km/h)
